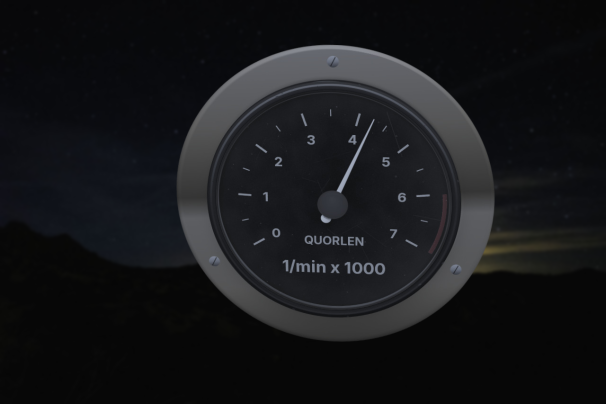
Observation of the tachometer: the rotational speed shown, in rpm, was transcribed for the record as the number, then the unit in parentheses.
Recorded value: 4250 (rpm)
